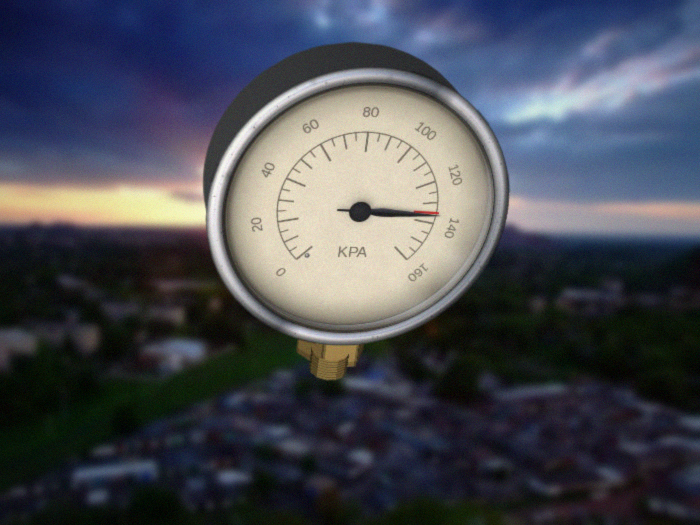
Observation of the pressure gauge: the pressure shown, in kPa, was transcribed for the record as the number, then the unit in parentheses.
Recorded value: 135 (kPa)
